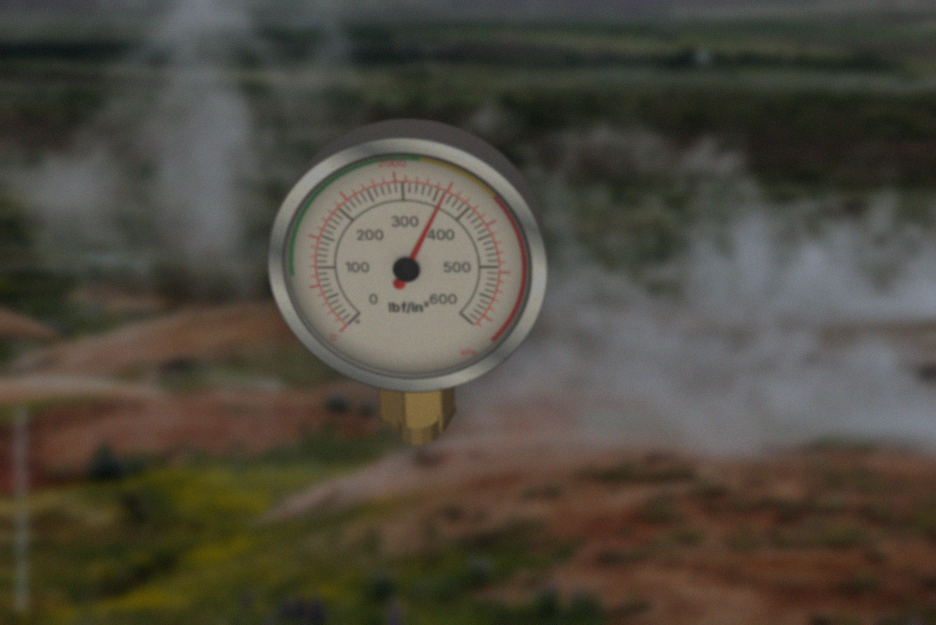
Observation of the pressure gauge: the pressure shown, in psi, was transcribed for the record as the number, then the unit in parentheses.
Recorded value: 360 (psi)
